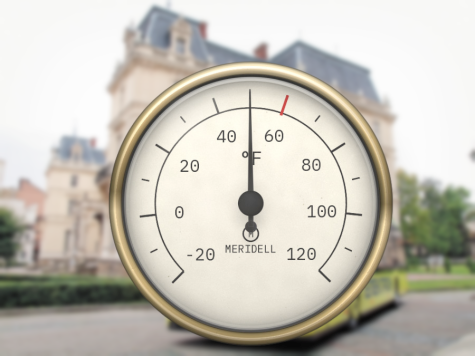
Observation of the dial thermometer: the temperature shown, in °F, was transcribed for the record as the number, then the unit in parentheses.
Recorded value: 50 (°F)
